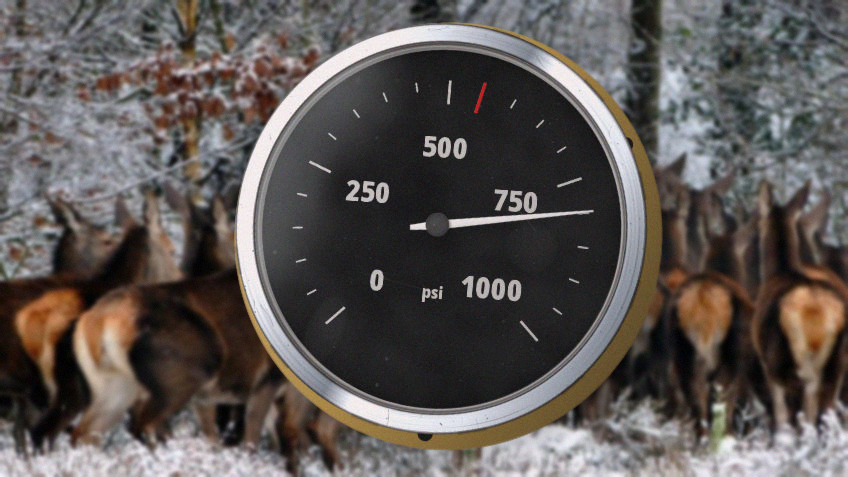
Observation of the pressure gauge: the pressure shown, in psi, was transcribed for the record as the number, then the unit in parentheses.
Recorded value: 800 (psi)
